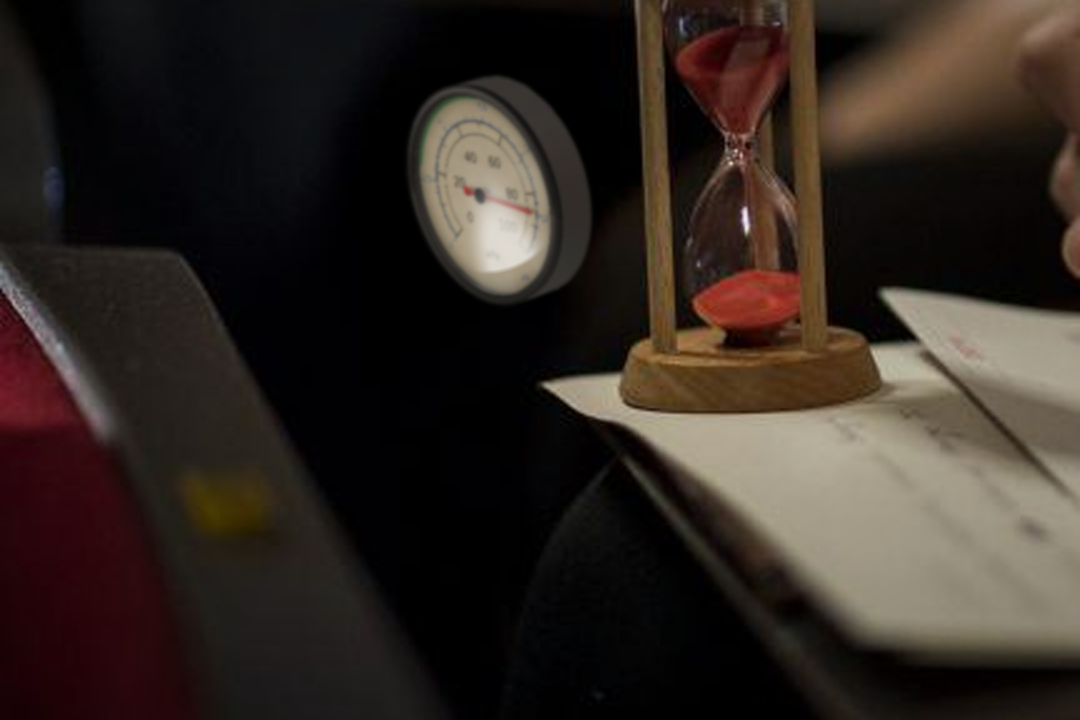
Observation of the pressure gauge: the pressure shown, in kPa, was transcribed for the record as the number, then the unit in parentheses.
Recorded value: 85 (kPa)
